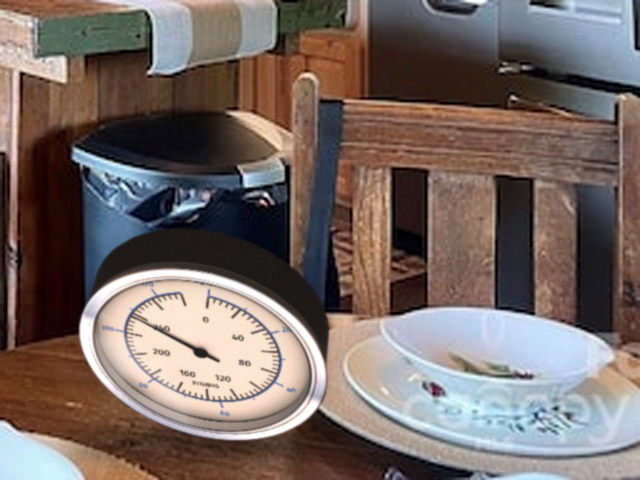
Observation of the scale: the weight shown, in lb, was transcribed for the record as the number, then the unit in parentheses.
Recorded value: 240 (lb)
